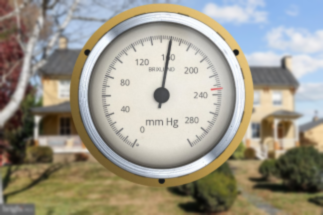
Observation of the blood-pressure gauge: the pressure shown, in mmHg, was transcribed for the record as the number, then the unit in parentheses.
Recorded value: 160 (mmHg)
